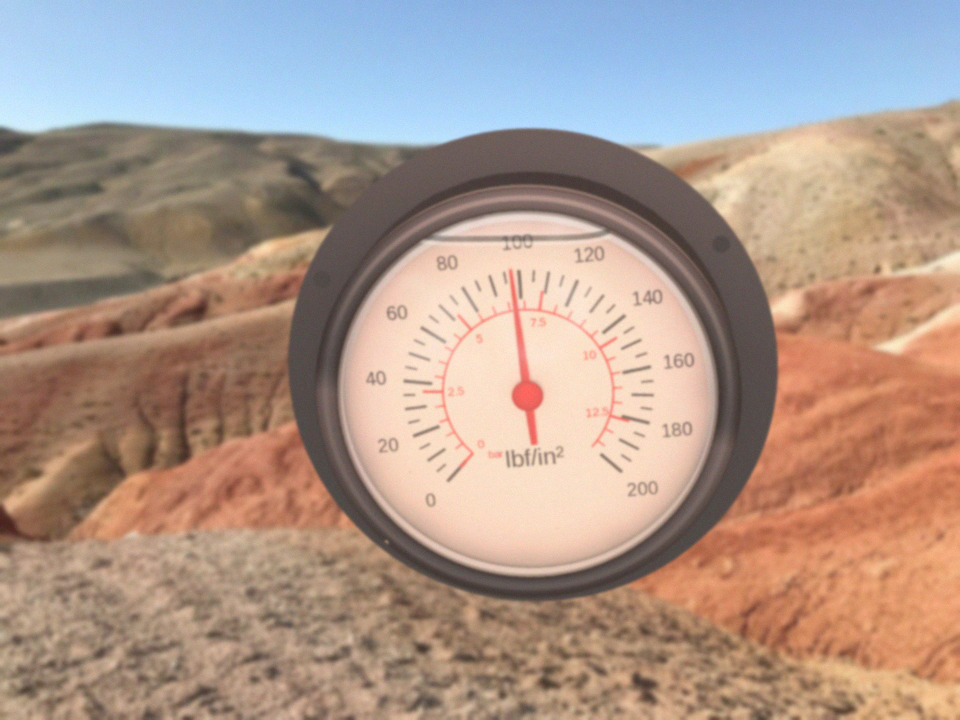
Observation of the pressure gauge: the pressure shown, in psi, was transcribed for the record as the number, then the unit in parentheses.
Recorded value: 97.5 (psi)
